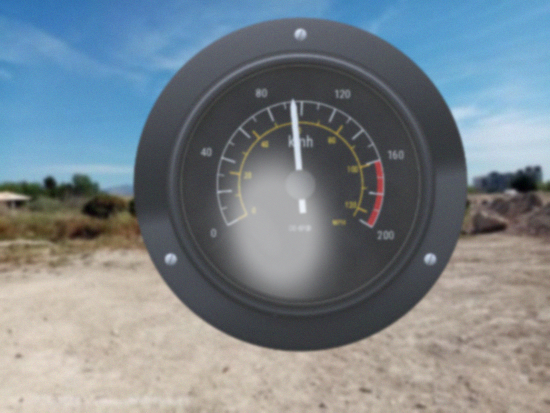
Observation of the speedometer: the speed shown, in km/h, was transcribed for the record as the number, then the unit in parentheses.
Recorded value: 95 (km/h)
